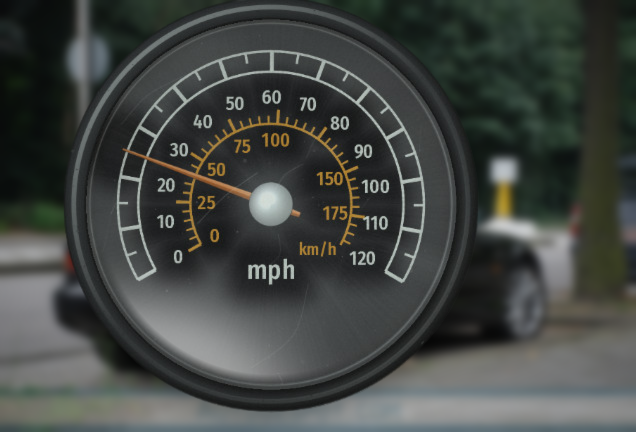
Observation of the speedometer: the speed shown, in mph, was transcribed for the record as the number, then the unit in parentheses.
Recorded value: 25 (mph)
